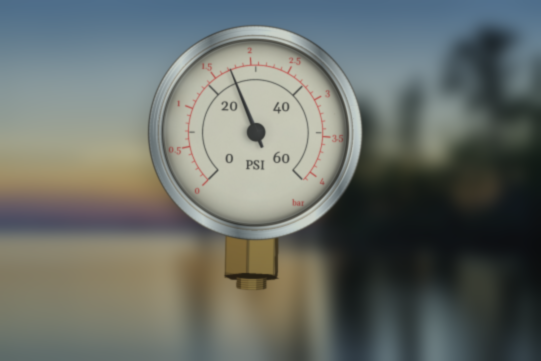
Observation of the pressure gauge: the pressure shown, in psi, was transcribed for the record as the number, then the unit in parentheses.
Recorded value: 25 (psi)
